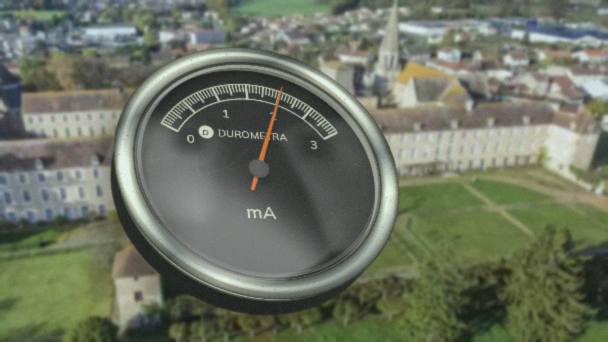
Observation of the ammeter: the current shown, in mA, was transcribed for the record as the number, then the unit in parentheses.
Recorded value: 2 (mA)
